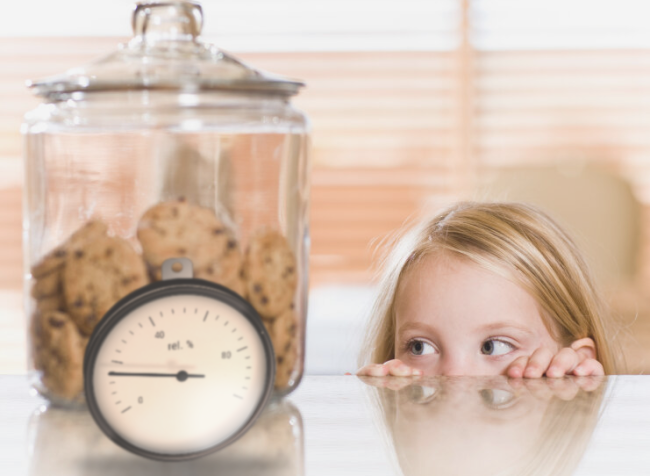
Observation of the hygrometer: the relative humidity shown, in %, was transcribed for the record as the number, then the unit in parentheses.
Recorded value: 16 (%)
